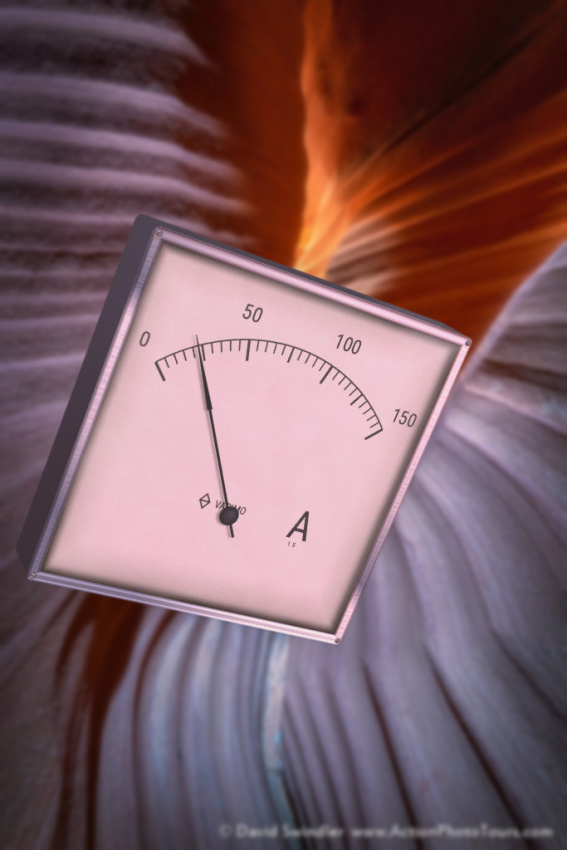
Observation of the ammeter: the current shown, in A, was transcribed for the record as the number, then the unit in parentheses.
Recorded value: 22.5 (A)
